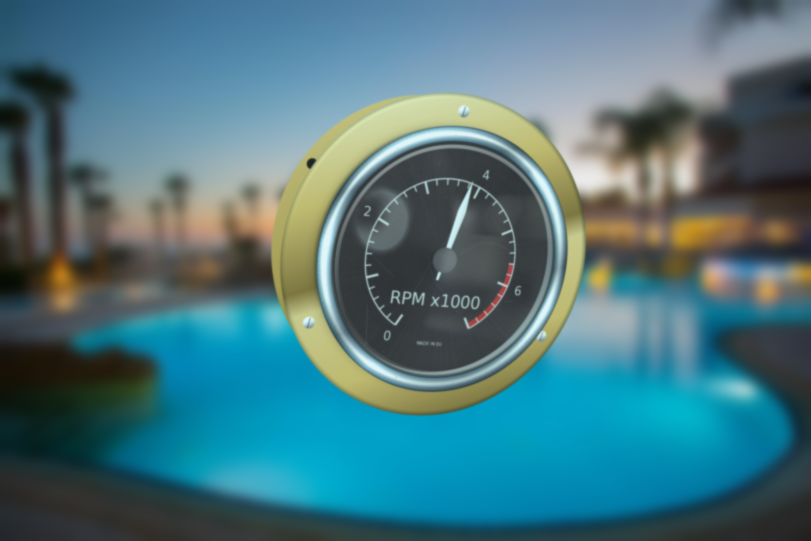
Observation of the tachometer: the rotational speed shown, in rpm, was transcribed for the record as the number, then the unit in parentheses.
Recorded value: 3800 (rpm)
